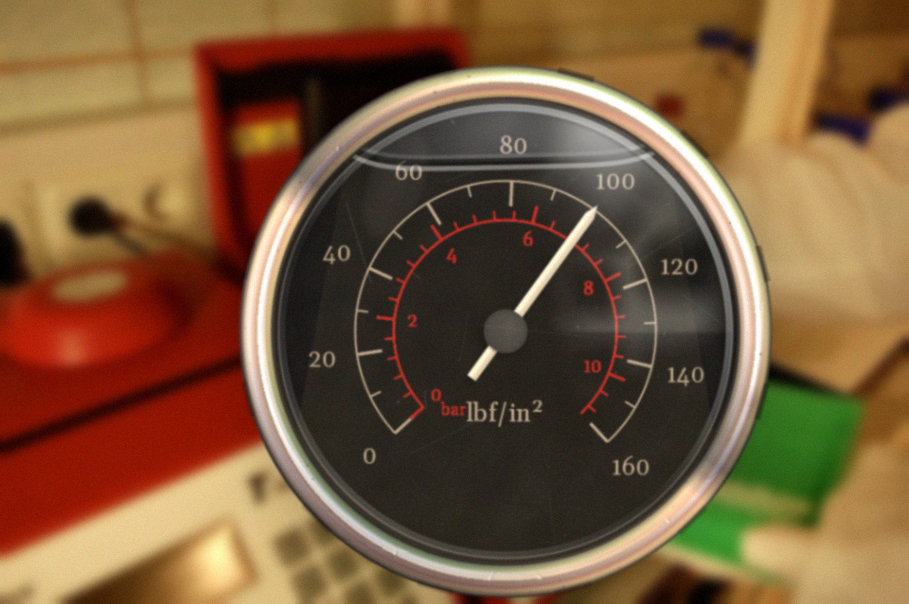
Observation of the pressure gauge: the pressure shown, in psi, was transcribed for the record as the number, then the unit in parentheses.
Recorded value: 100 (psi)
